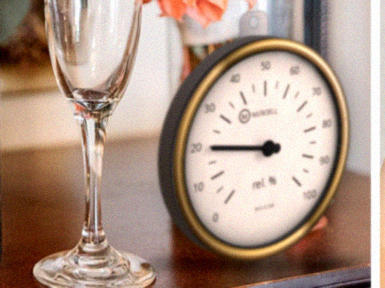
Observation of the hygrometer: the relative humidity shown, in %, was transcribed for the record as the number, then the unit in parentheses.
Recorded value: 20 (%)
